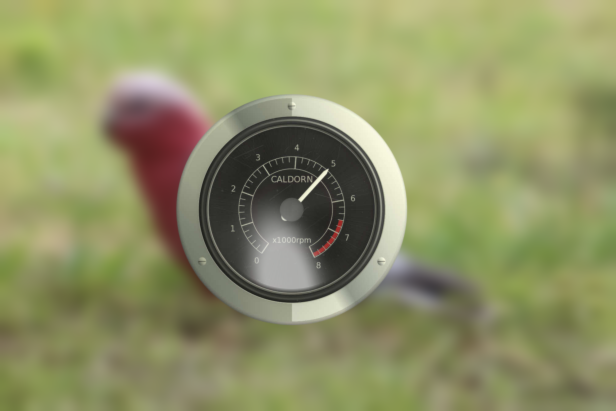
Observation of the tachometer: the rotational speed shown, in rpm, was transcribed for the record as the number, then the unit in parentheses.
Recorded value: 5000 (rpm)
